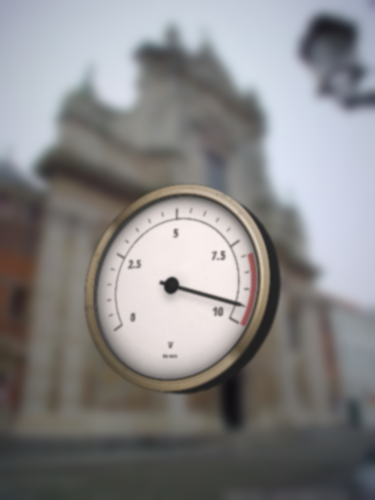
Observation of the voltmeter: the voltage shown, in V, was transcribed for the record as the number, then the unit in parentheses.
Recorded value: 9.5 (V)
